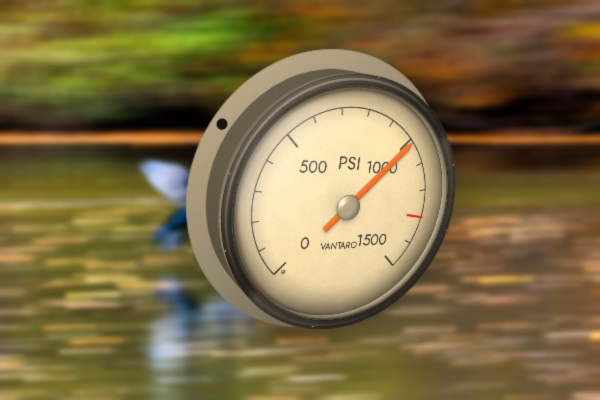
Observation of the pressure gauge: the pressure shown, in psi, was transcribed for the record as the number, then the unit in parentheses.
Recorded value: 1000 (psi)
